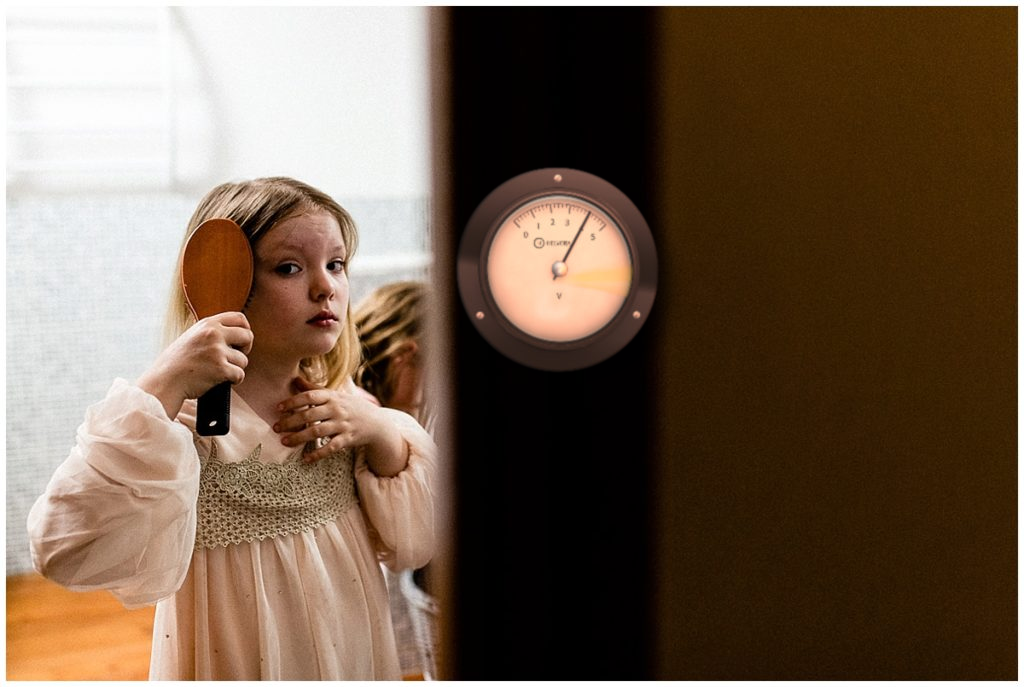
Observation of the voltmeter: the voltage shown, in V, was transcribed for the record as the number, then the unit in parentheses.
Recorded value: 4 (V)
